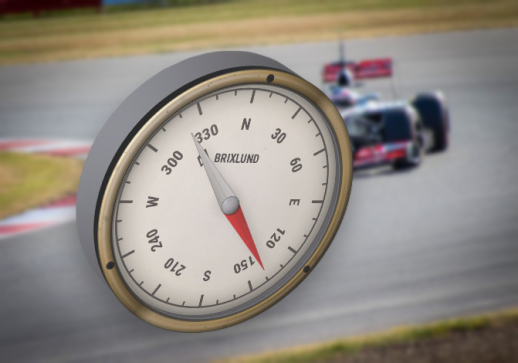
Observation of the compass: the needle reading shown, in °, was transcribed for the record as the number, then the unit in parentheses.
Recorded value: 140 (°)
